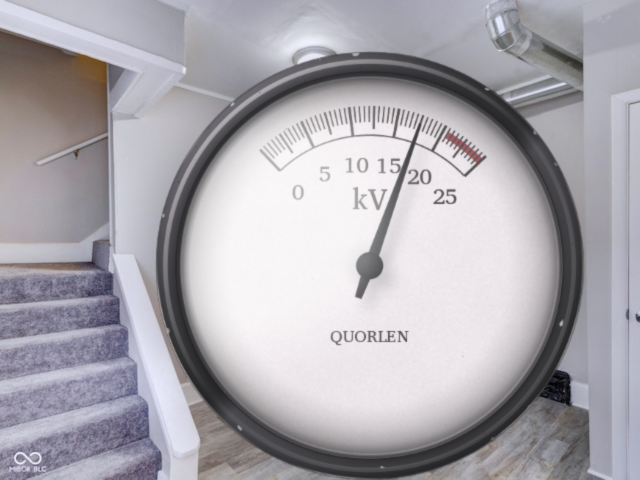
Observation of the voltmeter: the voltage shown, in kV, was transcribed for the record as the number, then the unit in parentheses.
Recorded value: 17.5 (kV)
